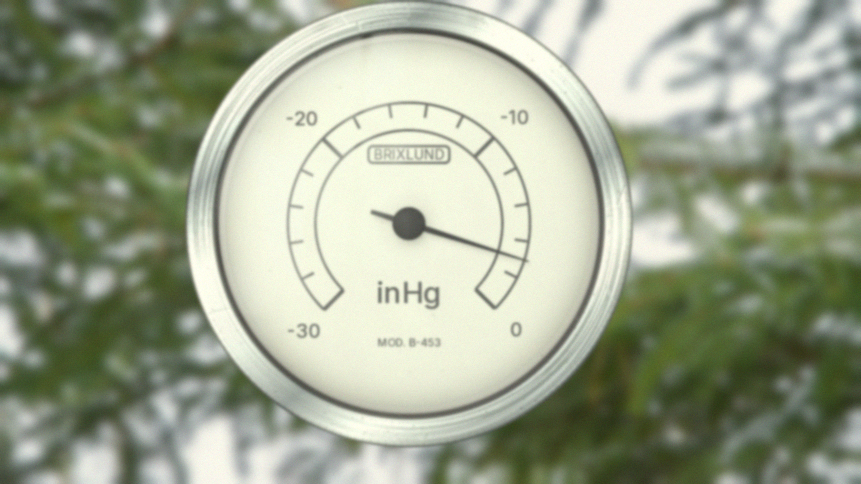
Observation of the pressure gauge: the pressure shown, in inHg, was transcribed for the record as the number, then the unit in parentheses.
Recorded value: -3 (inHg)
